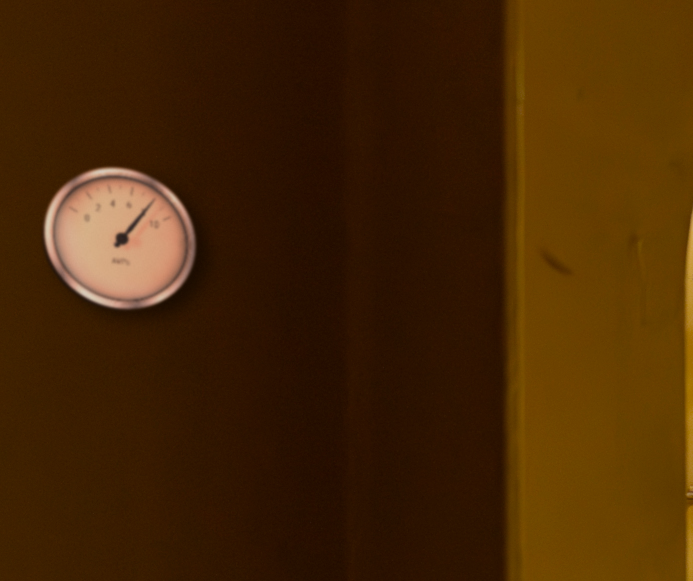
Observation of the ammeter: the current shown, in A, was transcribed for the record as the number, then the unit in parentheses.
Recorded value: 8 (A)
